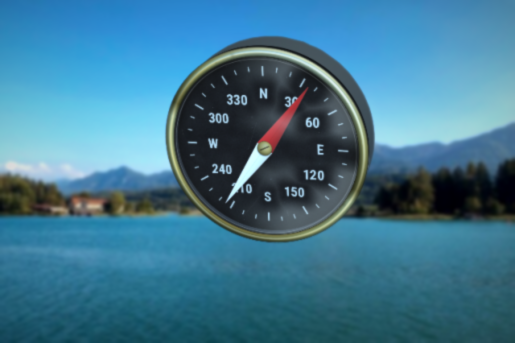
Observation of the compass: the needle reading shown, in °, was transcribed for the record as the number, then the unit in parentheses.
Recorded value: 35 (°)
